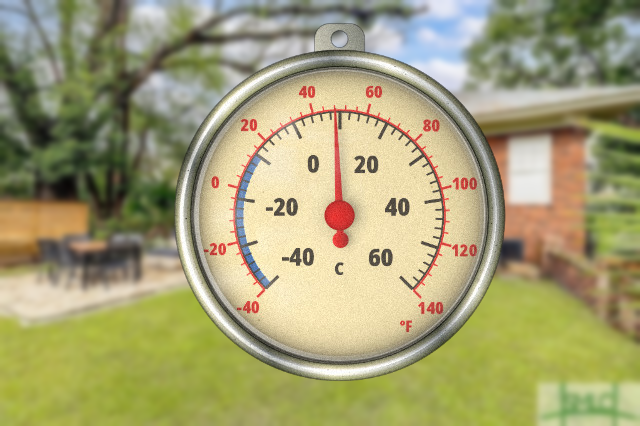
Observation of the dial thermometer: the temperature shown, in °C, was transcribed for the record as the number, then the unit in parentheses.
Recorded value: 9 (°C)
